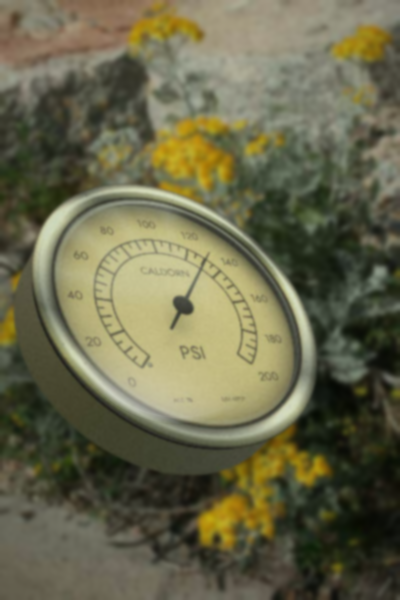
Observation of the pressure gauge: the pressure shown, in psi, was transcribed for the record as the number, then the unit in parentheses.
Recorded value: 130 (psi)
